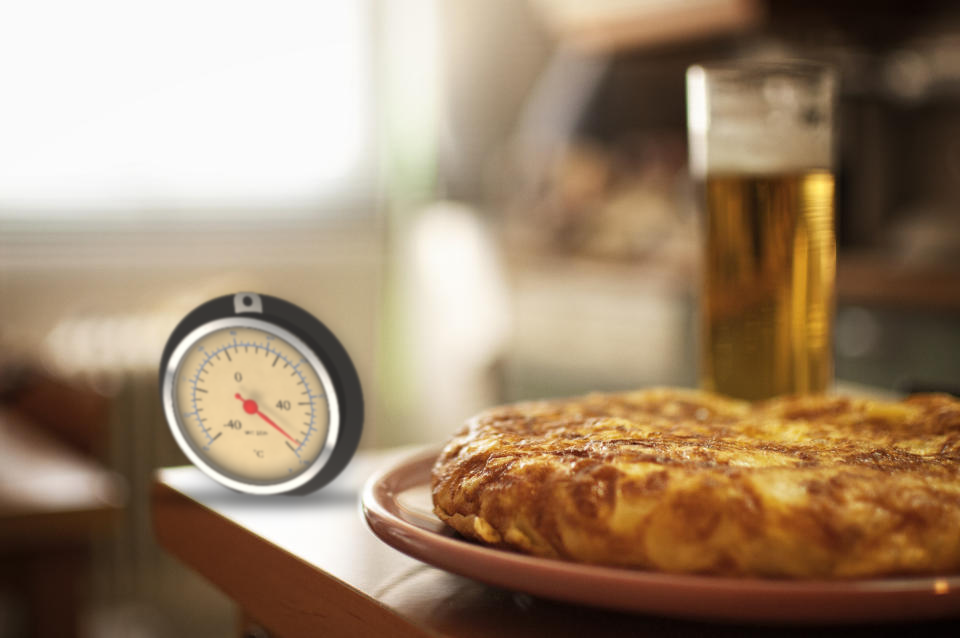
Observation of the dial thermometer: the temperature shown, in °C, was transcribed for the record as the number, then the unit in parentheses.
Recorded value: 56 (°C)
